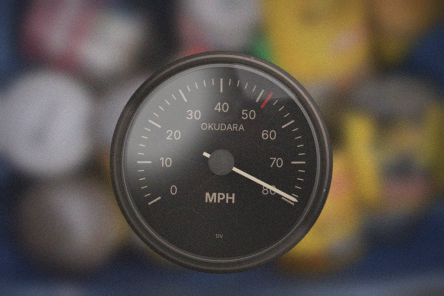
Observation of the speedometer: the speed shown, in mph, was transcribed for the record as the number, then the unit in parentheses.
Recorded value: 79 (mph)
